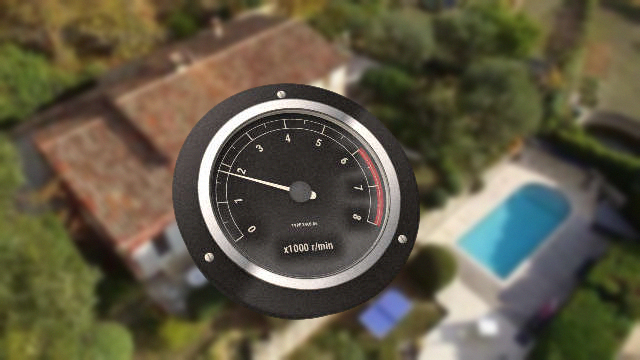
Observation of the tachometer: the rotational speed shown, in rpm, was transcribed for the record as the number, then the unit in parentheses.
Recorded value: 1750 (rpm)
